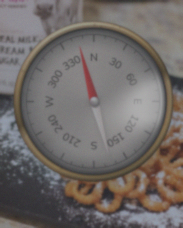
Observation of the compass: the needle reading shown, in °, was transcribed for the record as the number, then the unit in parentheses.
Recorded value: 345 (°)
